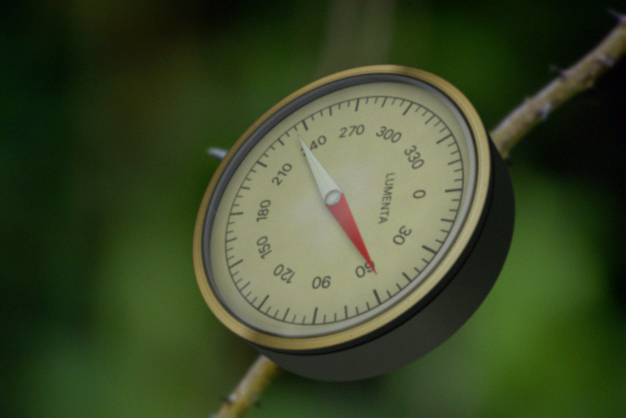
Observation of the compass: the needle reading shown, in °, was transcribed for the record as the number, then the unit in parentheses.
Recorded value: 55 (°)
